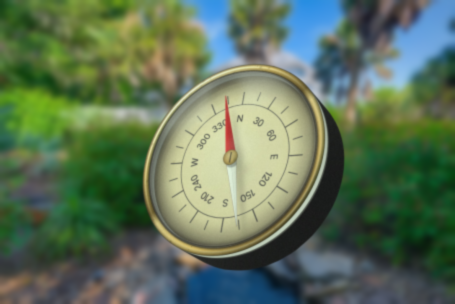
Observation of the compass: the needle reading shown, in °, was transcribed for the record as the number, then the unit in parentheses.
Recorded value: 345 (°)
